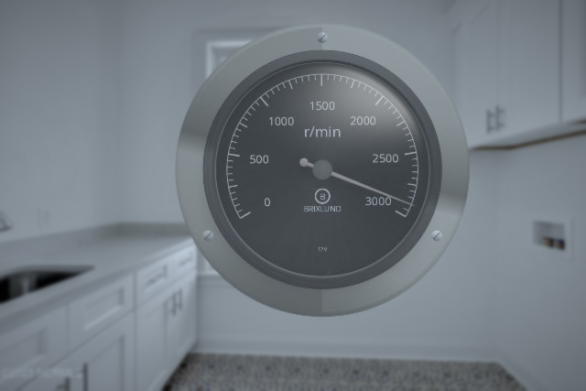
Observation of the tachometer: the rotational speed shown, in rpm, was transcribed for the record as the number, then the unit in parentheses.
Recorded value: 2900 (rpm)
